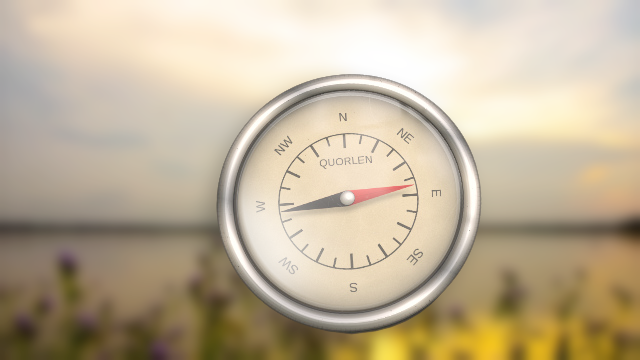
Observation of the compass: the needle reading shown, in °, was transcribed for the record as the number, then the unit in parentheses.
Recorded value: 82.5 (°)
